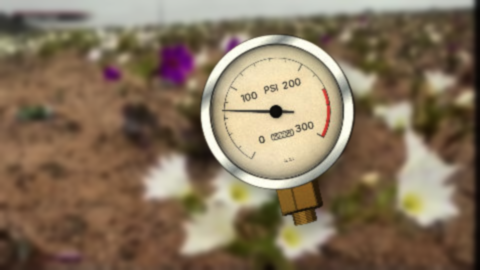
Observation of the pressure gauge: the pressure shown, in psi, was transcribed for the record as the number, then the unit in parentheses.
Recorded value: 70 (psi)
